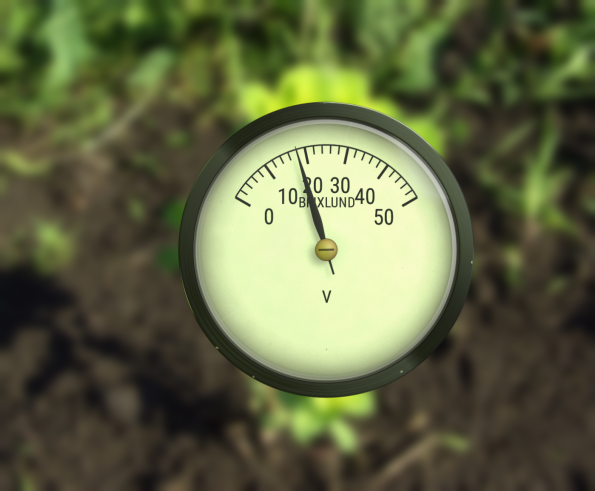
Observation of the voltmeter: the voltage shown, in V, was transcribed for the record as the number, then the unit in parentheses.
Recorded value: 18 (V)
